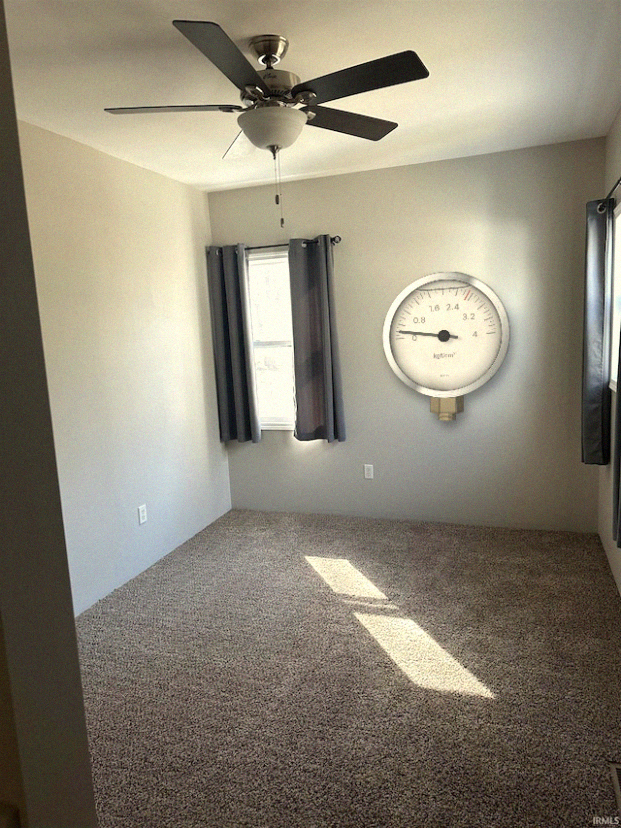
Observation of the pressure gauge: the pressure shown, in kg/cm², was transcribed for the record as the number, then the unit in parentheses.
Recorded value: 0.2 (kg/cm²)
